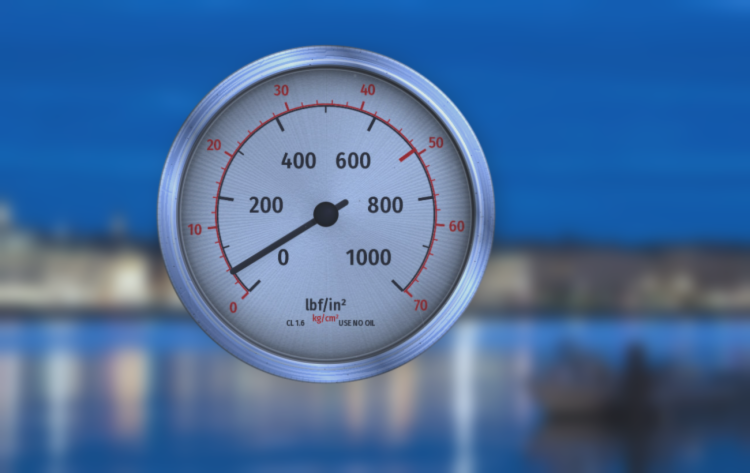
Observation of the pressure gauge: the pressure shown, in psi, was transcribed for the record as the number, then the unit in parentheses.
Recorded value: 50 (psi)
